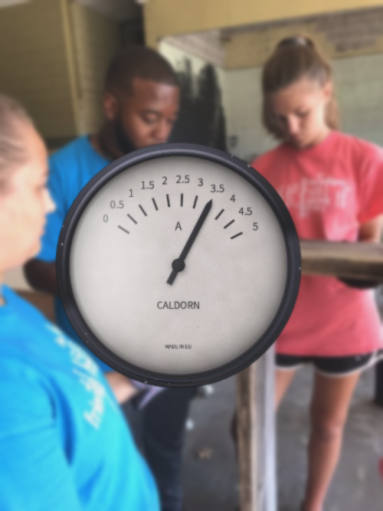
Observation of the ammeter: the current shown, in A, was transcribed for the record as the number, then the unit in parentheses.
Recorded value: 3.5 (A)
